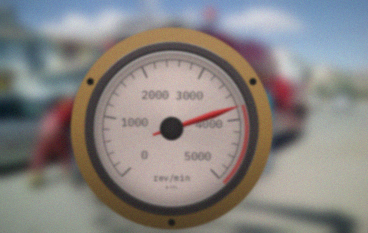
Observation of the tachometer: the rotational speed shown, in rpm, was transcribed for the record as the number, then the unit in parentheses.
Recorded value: 3800 (rpm)
